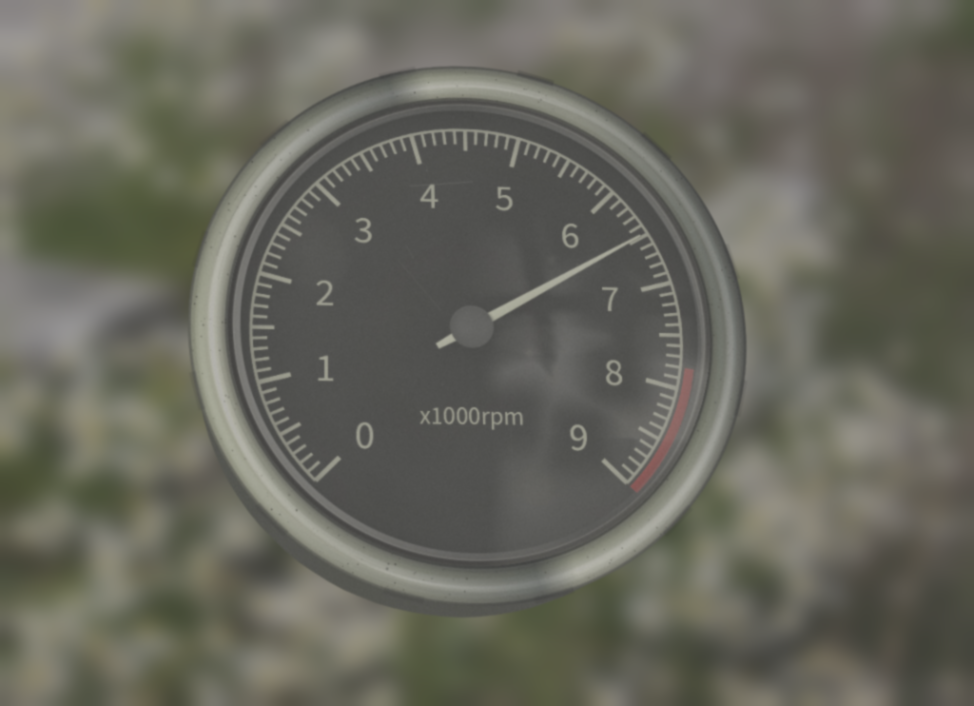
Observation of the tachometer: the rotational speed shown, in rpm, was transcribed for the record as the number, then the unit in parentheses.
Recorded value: 6500 (rpm)
